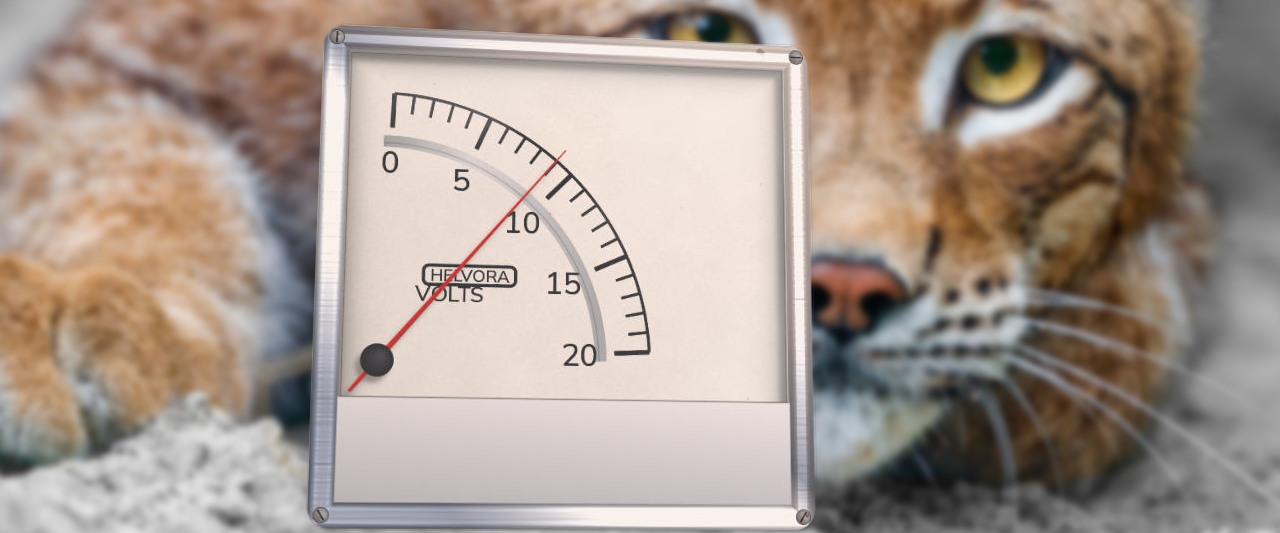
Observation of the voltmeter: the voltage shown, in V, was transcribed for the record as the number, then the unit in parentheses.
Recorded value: 9 (V)
